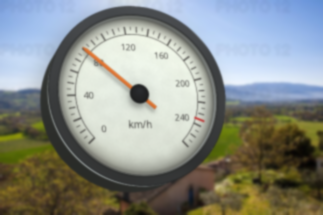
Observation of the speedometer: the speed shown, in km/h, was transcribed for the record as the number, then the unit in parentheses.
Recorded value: 80 (km/h)
